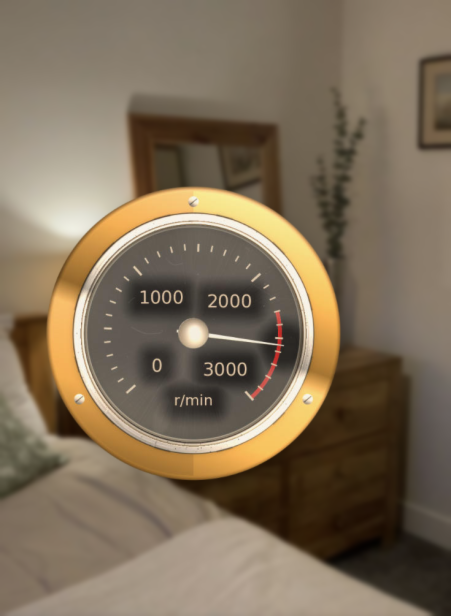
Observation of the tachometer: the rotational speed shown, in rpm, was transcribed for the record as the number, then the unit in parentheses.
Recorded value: 2550 (rpm)
